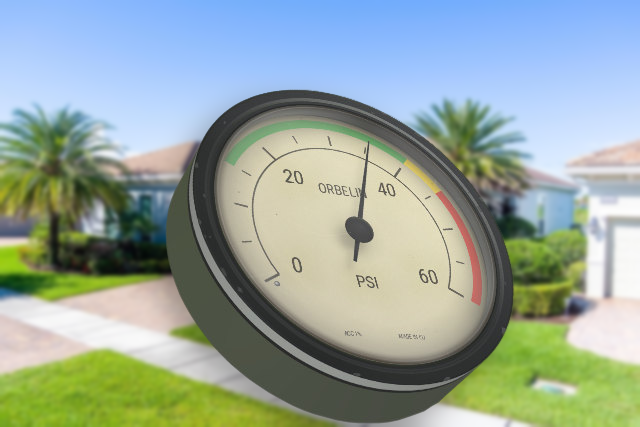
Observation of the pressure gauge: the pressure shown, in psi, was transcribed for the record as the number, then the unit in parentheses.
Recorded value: 35 (psi)
